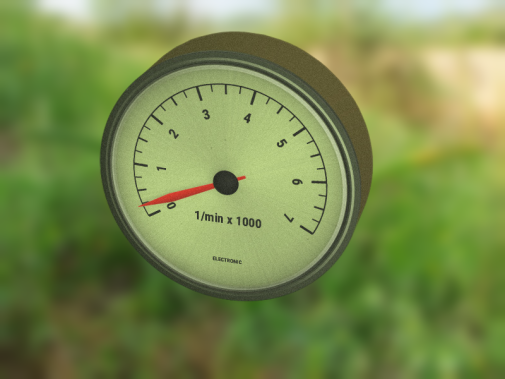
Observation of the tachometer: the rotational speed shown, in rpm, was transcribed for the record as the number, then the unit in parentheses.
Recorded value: 250 (rpm)
